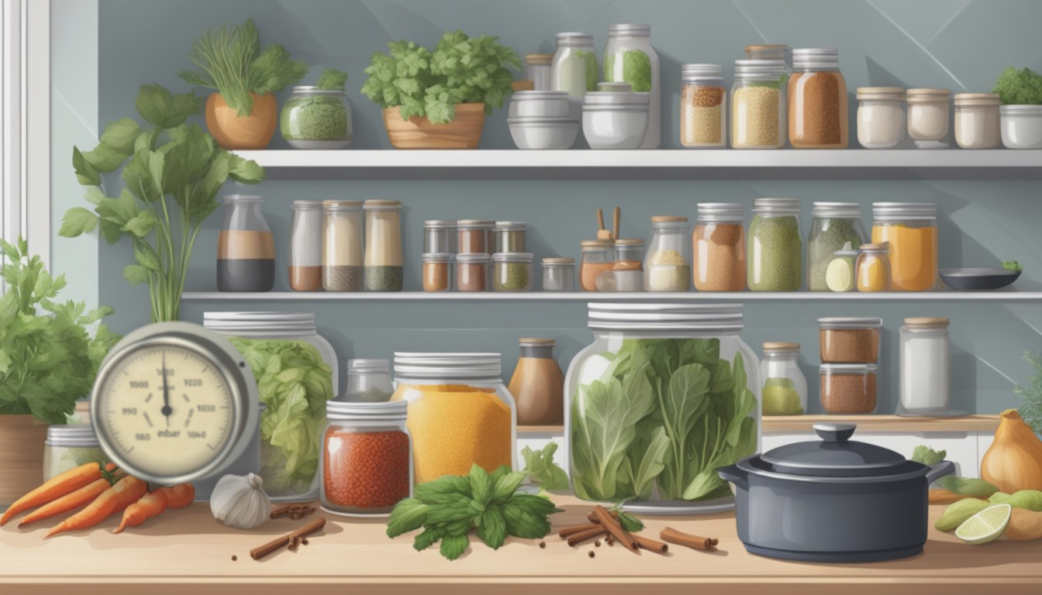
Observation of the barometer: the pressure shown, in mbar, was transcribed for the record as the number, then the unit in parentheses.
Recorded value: 1010 (mbar)
